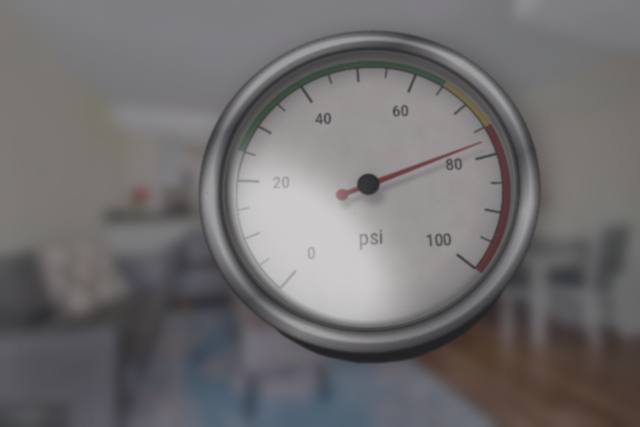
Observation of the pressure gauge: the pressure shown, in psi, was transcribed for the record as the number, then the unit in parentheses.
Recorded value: 77.5 (psi)
